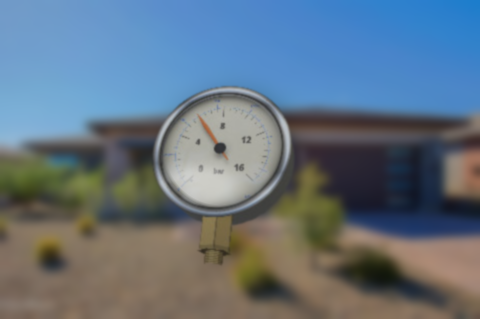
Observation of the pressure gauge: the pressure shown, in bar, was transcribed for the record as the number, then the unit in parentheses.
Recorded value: 6 (bar)
